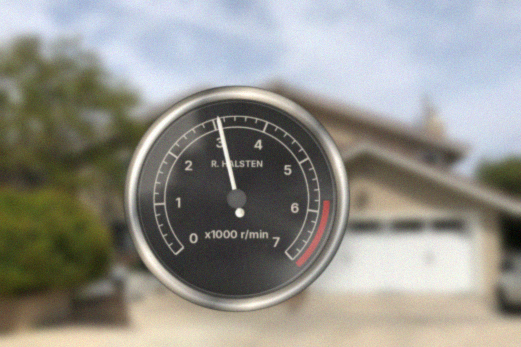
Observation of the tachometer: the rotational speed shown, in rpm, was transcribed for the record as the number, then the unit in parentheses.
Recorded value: 3100 (rpm)
